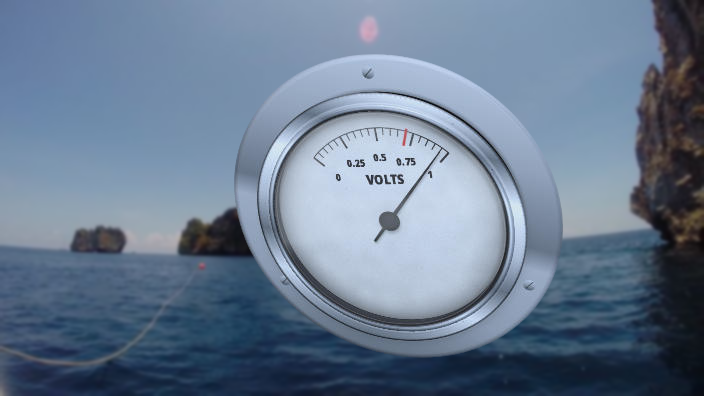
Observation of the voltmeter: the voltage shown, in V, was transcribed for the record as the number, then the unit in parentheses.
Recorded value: 0.95 (V)
